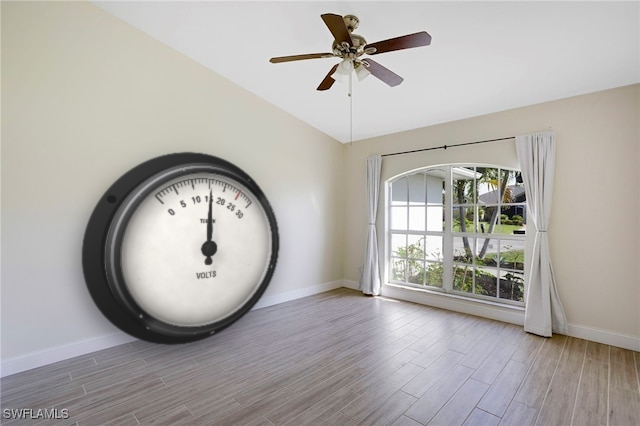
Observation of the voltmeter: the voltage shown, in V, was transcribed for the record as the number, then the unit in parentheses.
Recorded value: 15 (V)
